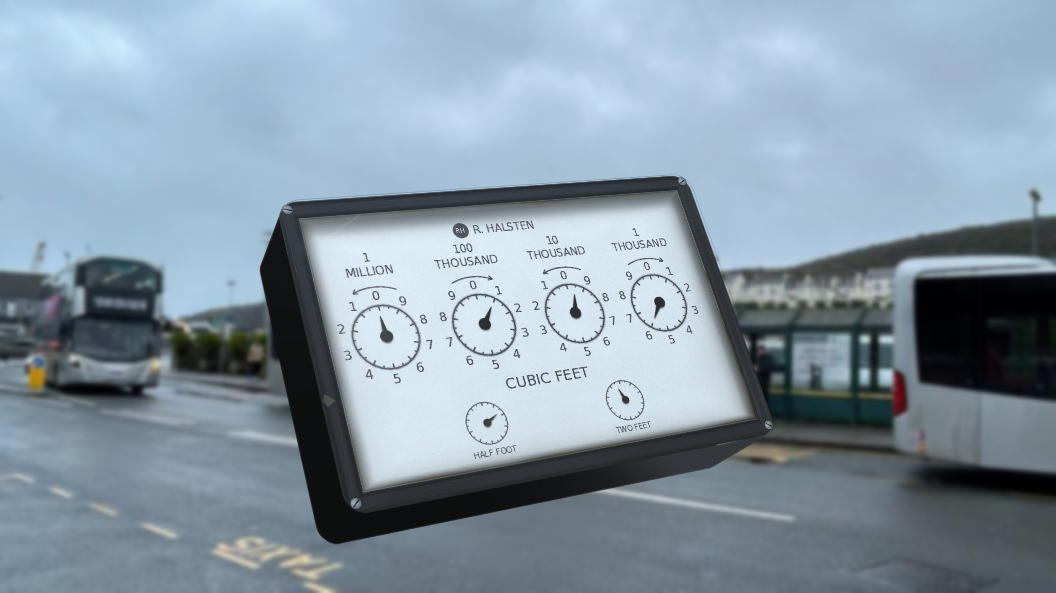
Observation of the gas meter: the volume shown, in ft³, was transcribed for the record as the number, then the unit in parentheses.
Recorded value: 9600 (ft³)
